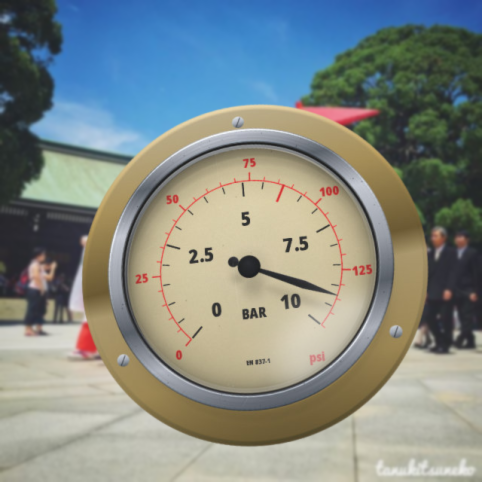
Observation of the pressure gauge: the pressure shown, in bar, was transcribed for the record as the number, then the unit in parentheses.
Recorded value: 9.25 (bar)
